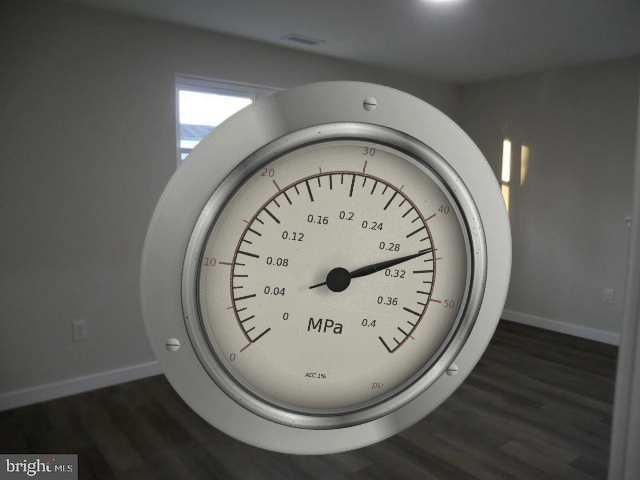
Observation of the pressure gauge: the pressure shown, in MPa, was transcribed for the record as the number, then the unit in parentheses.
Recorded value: 0.3 (MPa)
